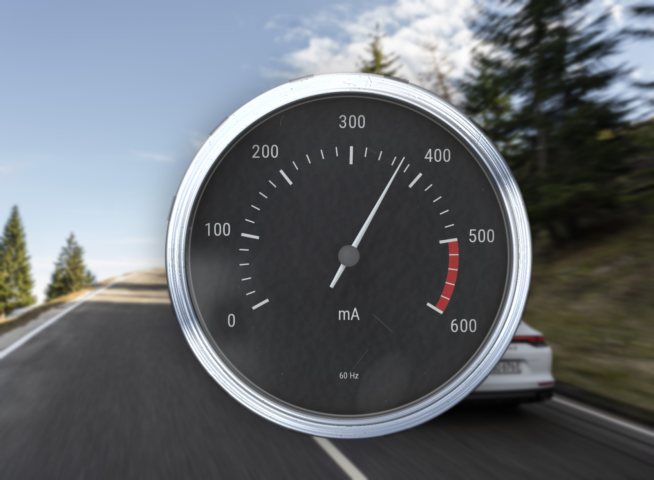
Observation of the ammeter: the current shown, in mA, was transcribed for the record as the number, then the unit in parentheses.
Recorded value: 370 (mA)
